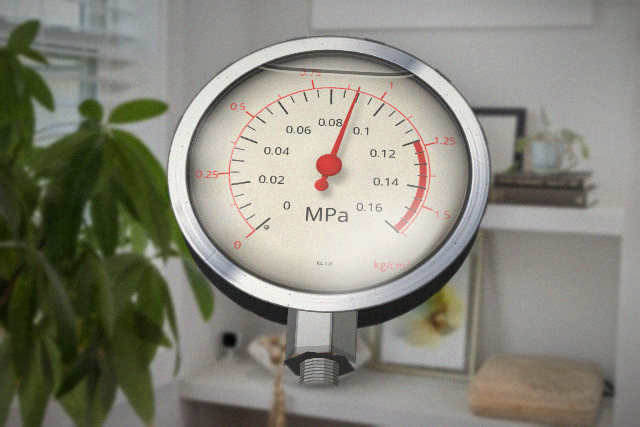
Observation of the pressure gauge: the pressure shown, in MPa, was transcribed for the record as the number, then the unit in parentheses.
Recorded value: 0.09 (MPa)
